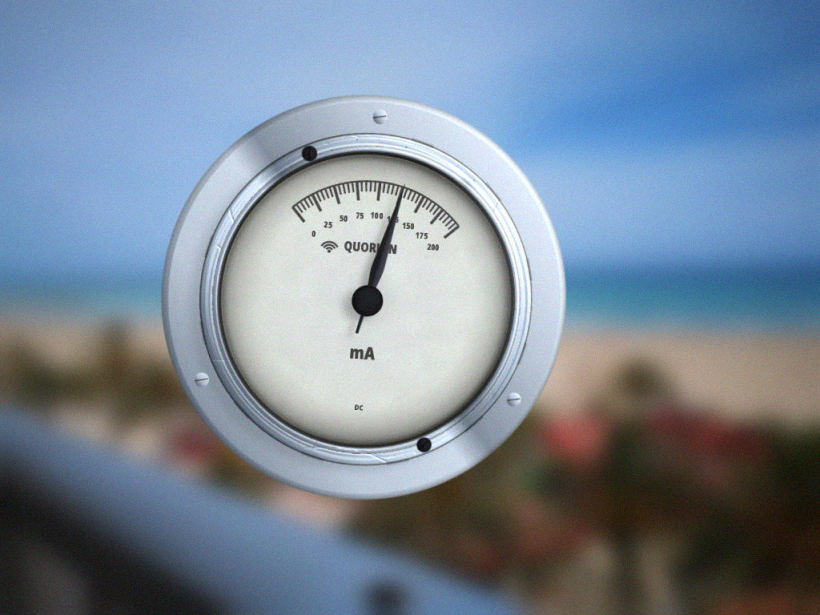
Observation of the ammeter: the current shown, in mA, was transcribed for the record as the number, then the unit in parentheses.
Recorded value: 125 (mA)
